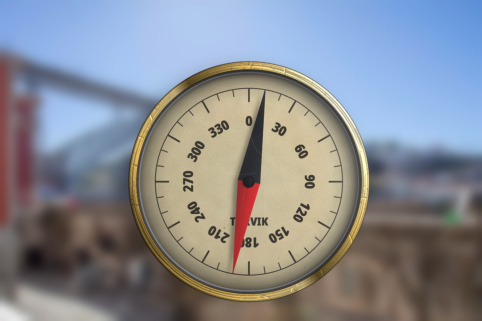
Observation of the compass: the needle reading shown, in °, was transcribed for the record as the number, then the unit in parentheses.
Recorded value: 190 (°)
